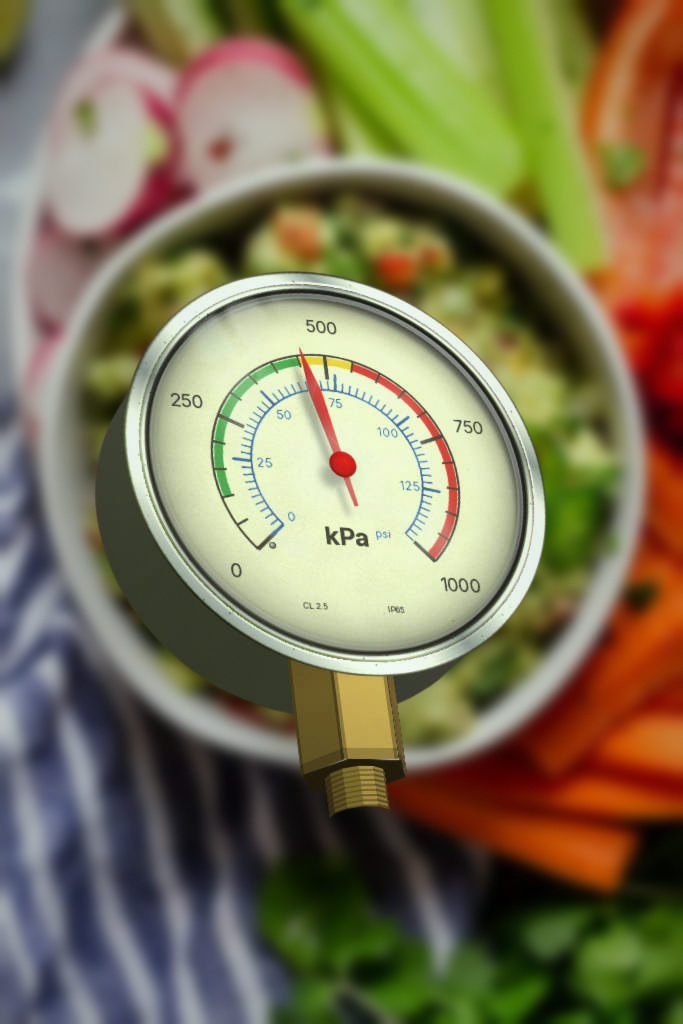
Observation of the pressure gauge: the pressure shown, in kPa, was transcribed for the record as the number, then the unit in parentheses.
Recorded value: 450 (kPa)
